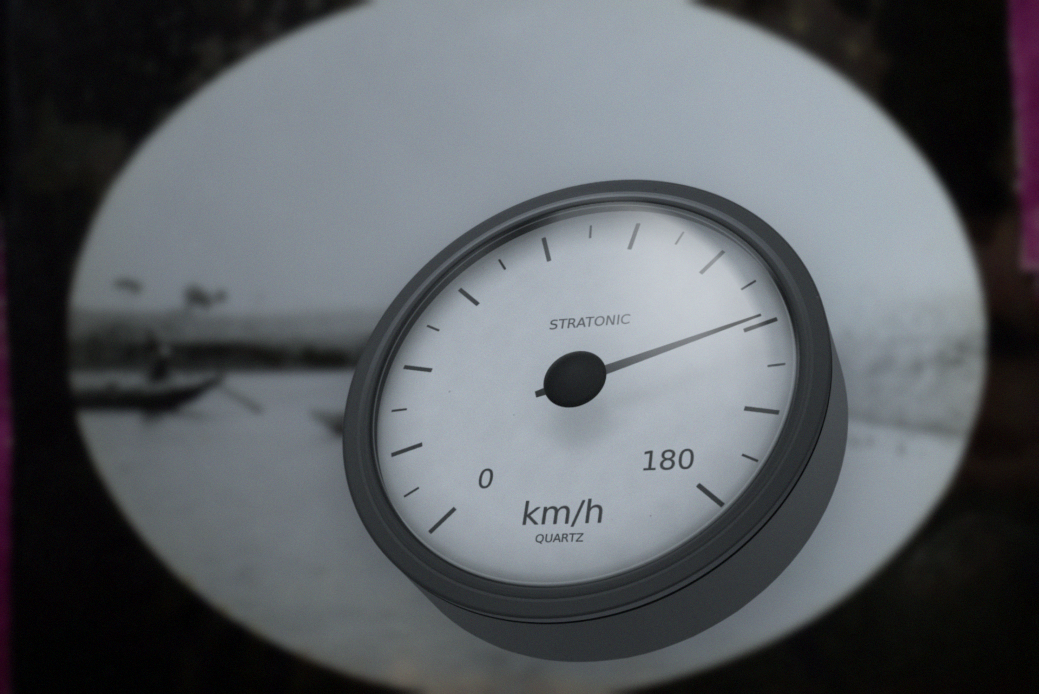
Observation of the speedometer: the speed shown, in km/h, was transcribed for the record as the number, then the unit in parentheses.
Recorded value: 140 (km/h)
